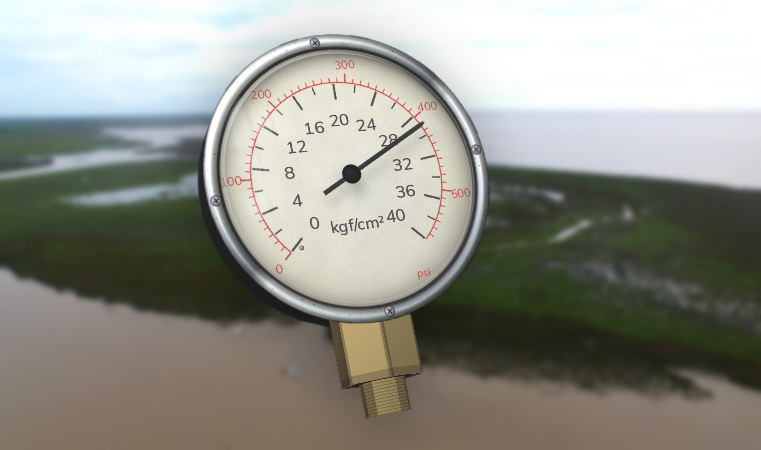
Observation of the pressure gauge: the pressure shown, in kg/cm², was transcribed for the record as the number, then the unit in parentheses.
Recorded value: 29 (kg/cm²)
